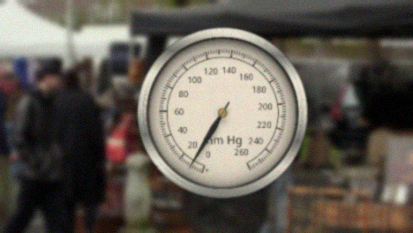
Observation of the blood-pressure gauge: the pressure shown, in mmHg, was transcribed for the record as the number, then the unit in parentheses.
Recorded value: 10 (mmHg)
